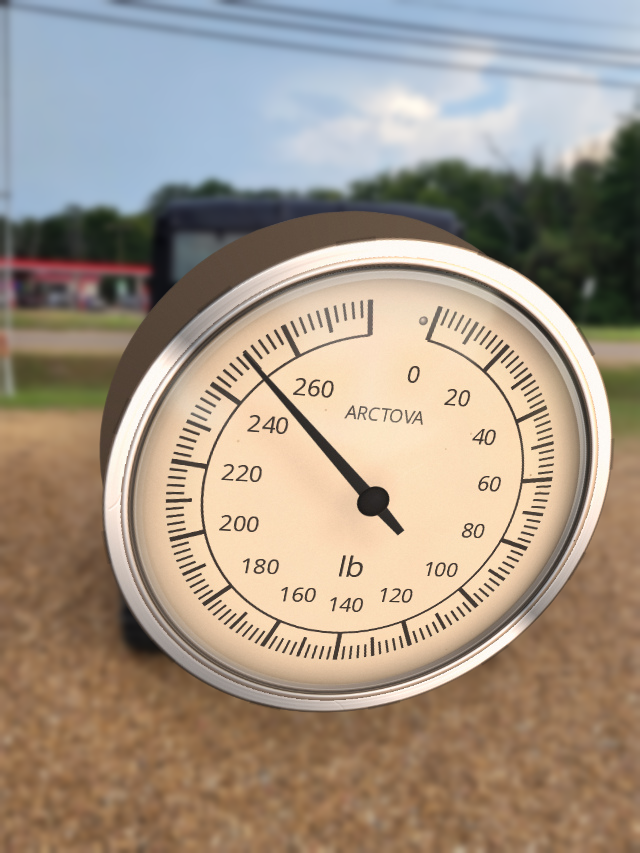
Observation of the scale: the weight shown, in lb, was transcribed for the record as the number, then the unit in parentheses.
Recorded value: 250 (lb)
